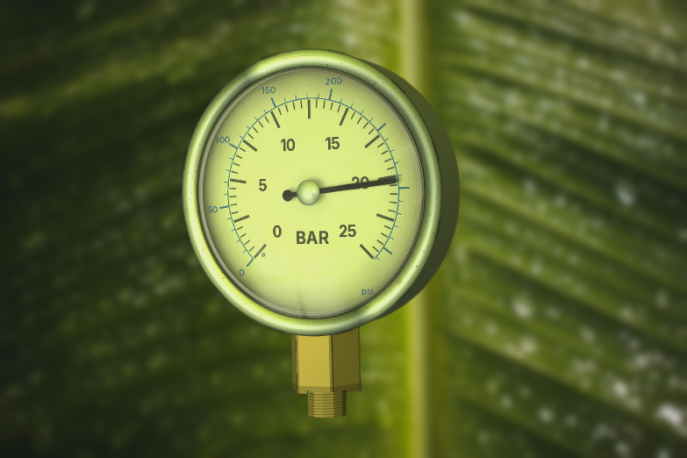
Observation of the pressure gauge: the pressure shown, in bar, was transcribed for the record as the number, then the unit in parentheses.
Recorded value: 20.25 (bar)
